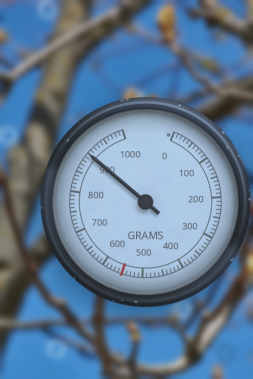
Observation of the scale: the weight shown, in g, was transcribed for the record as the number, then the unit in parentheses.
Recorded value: 900 (g)
